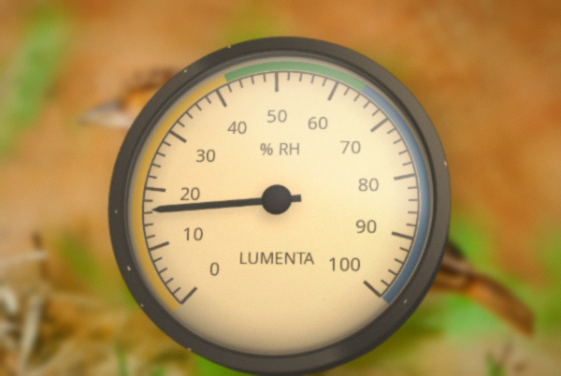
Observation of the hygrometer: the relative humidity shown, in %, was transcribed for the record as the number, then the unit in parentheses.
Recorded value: 16 (%)
